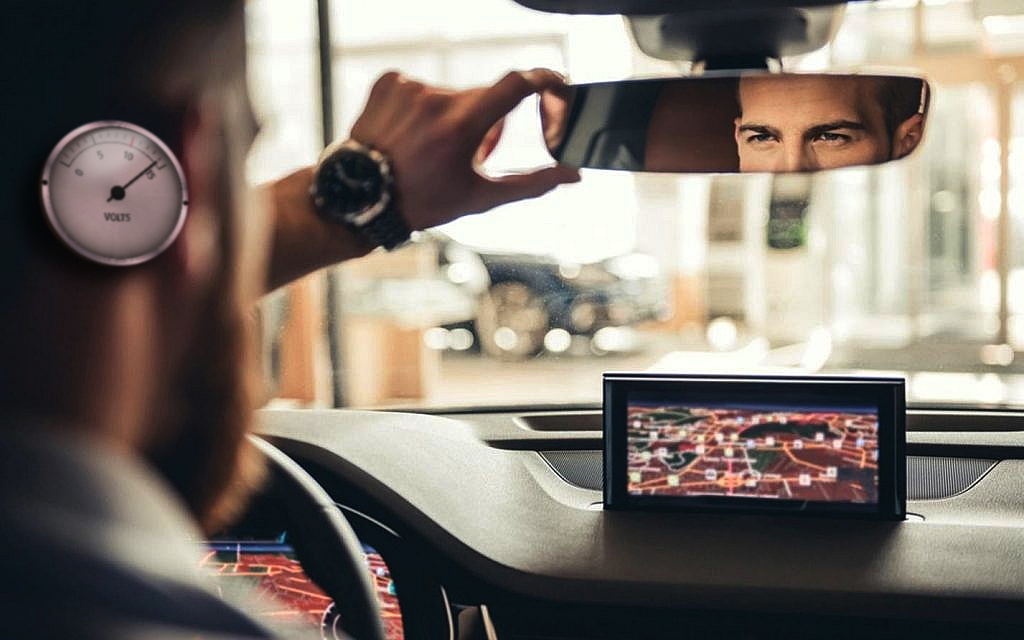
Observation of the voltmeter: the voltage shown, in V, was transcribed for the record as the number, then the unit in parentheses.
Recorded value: 14 (V)
